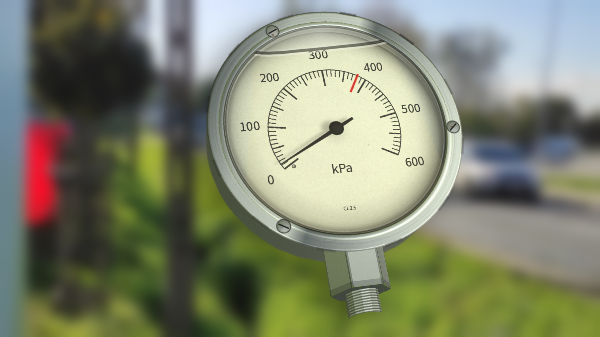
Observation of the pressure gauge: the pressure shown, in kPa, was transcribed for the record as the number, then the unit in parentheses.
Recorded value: 10 (kPa)
